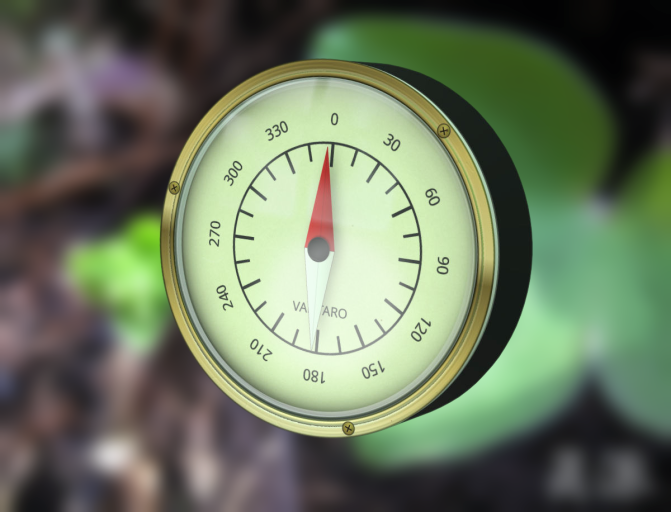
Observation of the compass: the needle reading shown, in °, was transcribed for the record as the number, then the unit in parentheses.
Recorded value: 0 (°)
